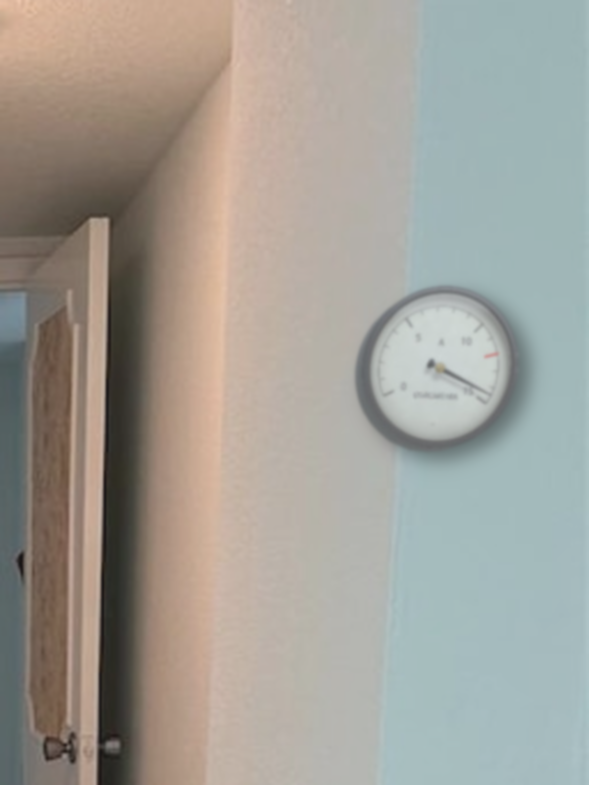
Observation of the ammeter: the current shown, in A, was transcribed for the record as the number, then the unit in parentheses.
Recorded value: 14.5 (A)
